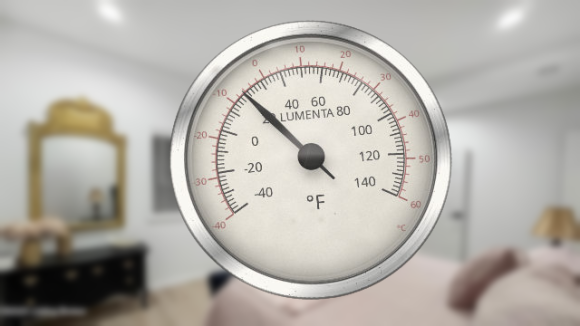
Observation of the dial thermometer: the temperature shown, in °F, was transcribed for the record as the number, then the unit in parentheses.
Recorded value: 20 (°F)
